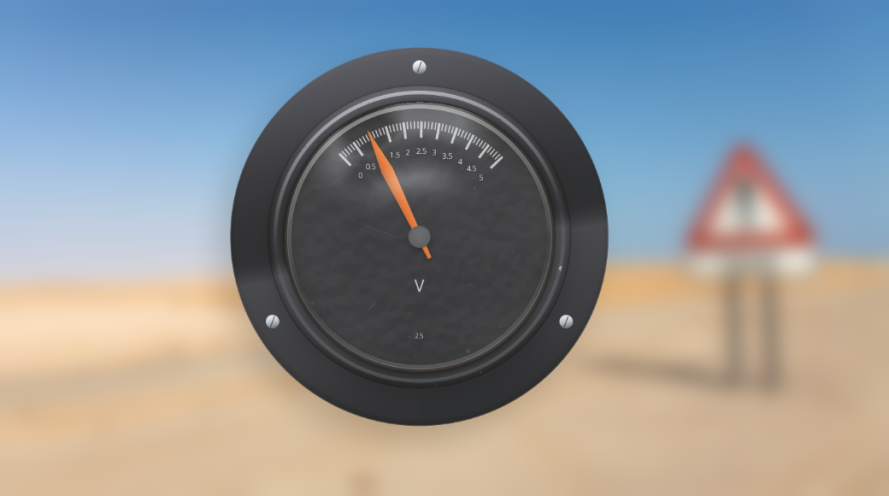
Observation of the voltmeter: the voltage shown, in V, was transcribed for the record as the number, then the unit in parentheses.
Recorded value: 1 (V)
